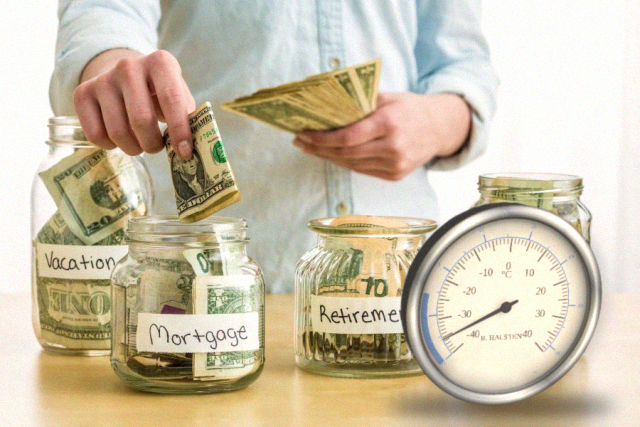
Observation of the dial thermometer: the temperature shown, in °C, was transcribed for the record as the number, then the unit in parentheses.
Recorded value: -35 (°C)
